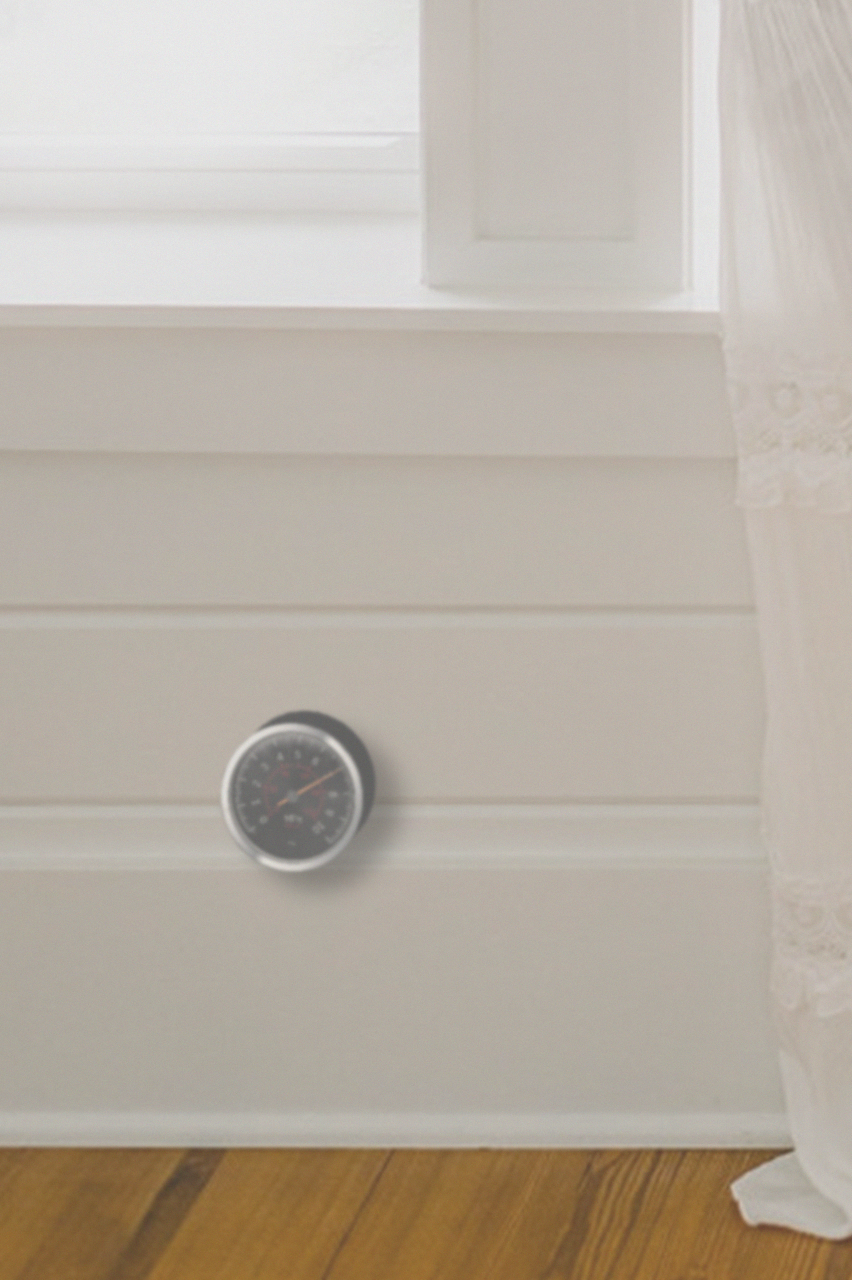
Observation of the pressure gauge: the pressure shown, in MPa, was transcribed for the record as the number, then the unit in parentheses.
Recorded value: 7 (MPa)
